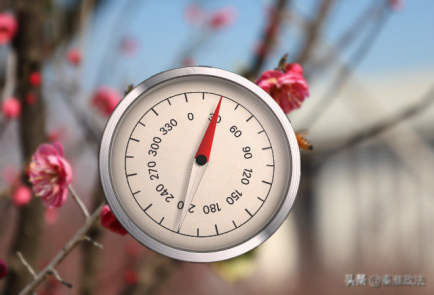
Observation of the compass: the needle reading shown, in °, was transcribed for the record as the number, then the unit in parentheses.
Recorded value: 30 (°)
